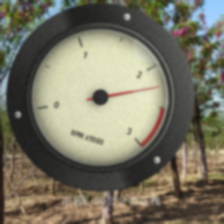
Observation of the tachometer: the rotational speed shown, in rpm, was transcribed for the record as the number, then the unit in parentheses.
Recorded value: 2250 (rpm)
